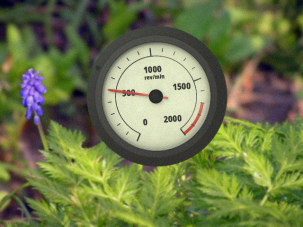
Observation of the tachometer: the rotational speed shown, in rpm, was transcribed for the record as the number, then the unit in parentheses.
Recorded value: 500 (rpm)
